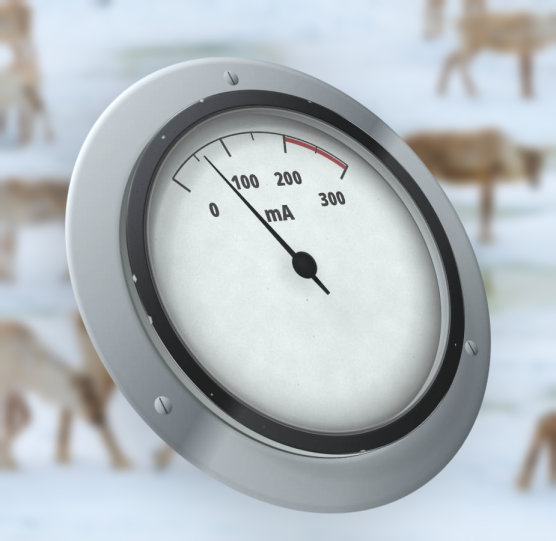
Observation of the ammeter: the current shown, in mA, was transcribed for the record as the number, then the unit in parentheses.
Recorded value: 50 (mA)
